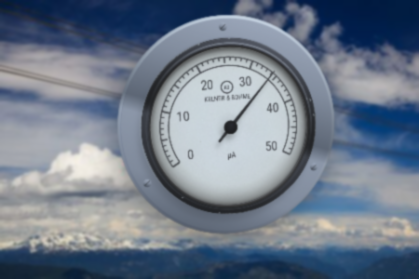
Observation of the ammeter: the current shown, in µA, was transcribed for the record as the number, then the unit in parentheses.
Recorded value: 34 (µA)
